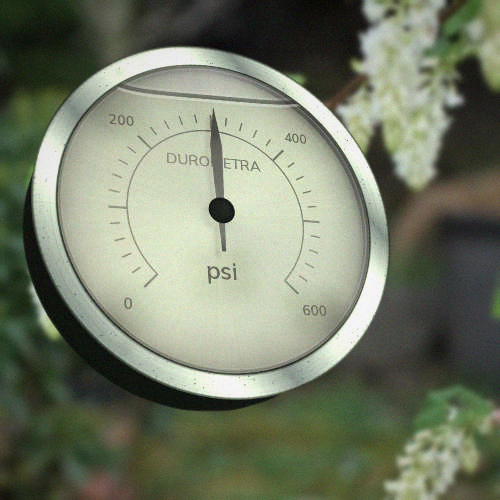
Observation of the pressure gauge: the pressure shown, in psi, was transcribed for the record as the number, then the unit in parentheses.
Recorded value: 300 (psi)
